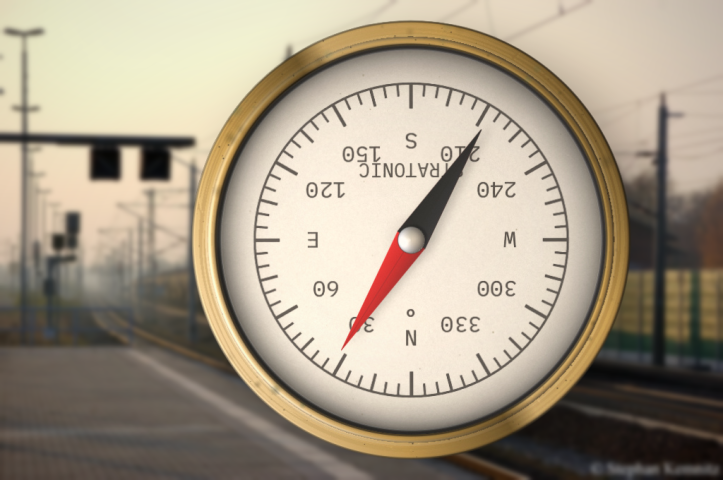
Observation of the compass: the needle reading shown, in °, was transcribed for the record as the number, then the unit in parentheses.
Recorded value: 32.5 (°)
